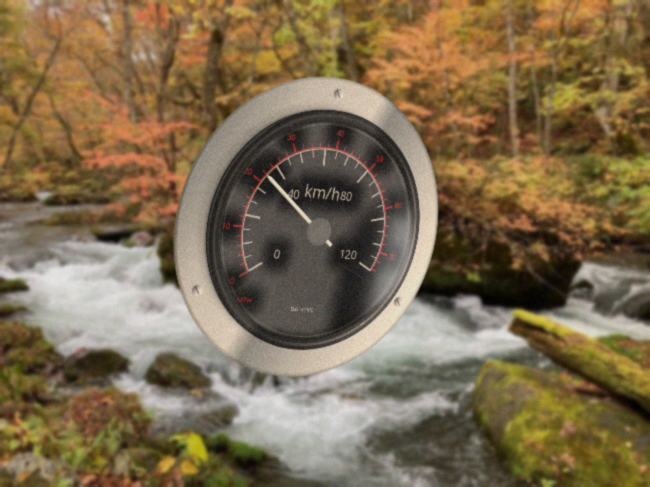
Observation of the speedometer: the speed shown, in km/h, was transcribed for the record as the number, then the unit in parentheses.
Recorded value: 35 (km/h)
